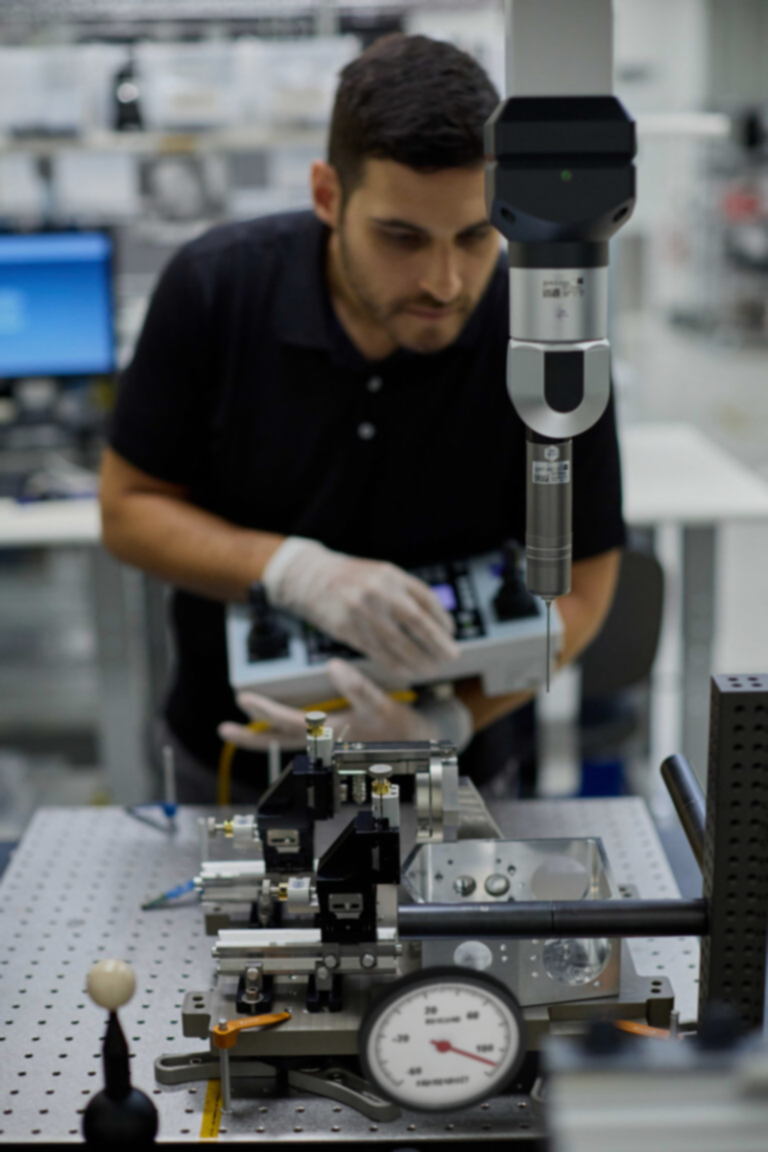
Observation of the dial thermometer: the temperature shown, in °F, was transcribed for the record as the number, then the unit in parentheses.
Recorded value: 110 (°F)
